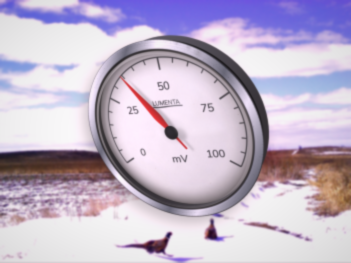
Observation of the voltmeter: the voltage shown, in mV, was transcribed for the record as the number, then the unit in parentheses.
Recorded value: 35 (mV)
